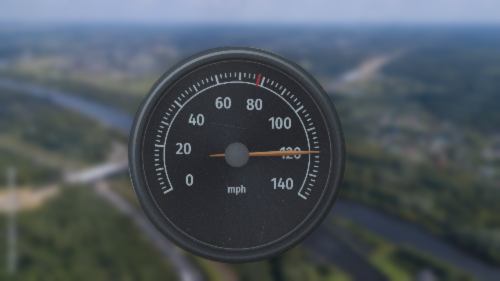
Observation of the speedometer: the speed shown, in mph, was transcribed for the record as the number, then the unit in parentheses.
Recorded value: 120 (mph)
